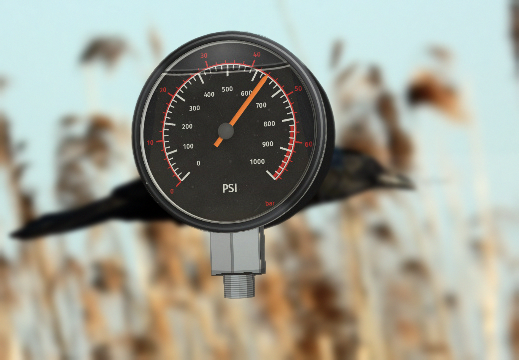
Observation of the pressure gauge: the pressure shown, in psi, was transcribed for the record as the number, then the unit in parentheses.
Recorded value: 640 (psi)
